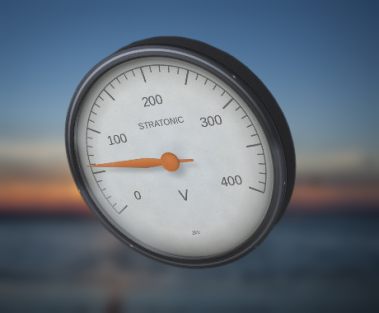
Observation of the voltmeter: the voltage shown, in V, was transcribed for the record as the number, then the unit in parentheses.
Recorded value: 60 (V)
